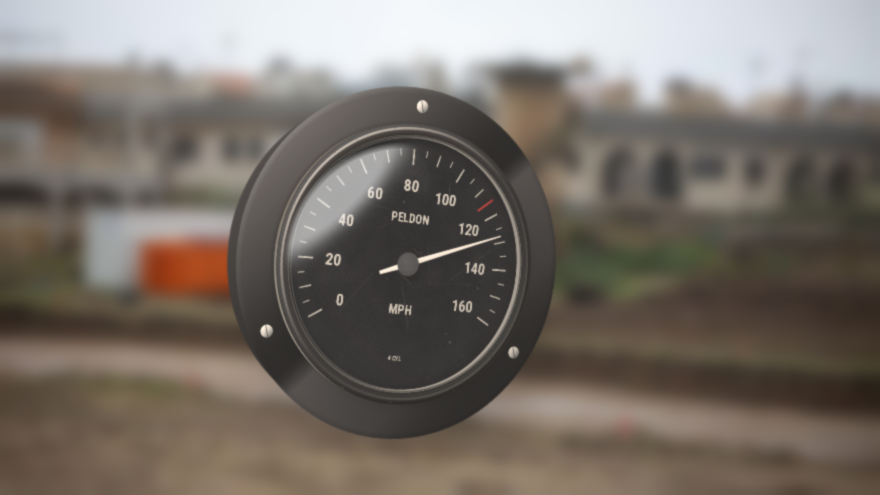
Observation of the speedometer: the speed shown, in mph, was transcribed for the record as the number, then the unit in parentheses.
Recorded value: 127.5 (mph)
